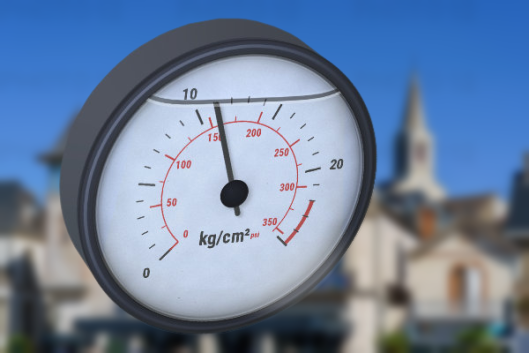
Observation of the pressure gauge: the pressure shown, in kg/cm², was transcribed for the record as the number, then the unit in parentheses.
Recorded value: 11 (kg/cm²)
